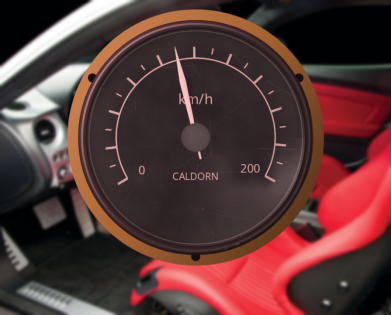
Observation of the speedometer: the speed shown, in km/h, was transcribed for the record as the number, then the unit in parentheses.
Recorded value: 90 (km/h)
